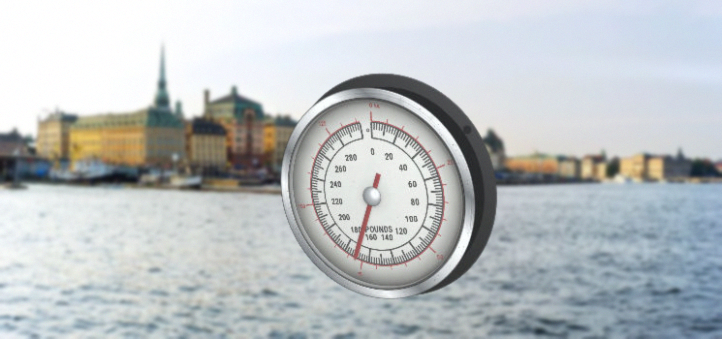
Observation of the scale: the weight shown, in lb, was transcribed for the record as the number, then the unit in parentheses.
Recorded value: 170 (lb)
